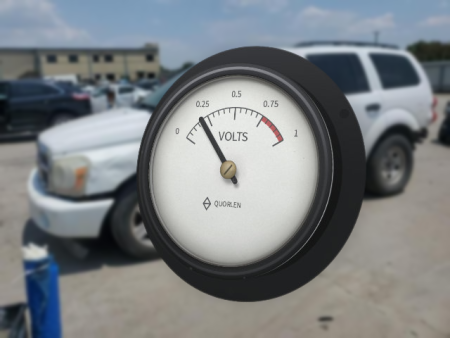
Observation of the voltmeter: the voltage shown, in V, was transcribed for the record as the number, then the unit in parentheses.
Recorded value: 0.2 (V)
